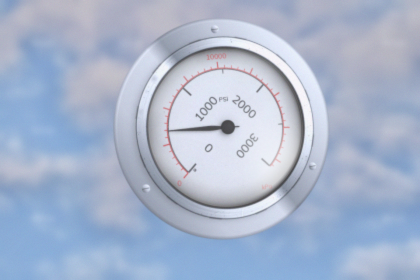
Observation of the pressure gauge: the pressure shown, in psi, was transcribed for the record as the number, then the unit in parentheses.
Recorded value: 500 (psi)
